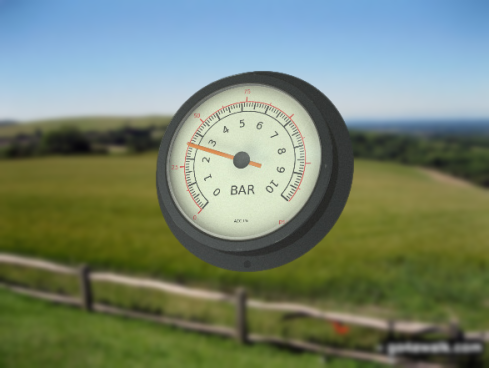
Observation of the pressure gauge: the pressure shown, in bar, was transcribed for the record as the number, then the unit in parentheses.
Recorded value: 2.5 (bar)
